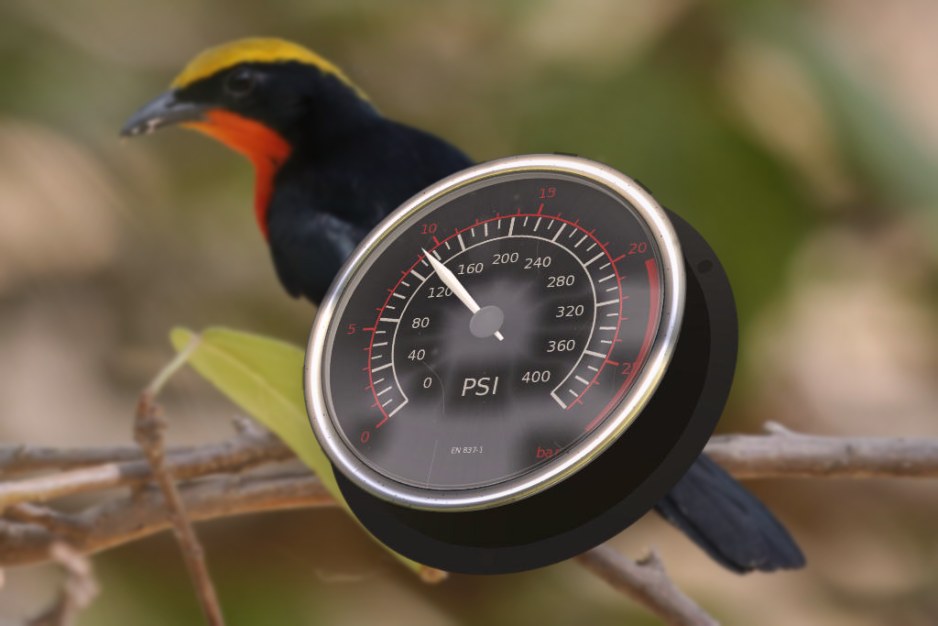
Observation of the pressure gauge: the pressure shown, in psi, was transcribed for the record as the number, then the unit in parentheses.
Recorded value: 135 (psi)
